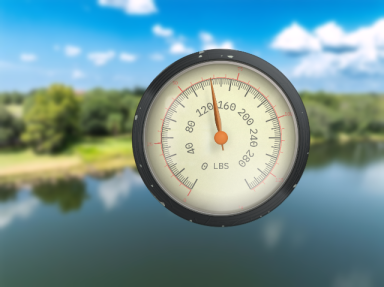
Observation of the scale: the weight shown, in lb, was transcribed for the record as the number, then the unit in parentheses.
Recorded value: 140 (lb)
